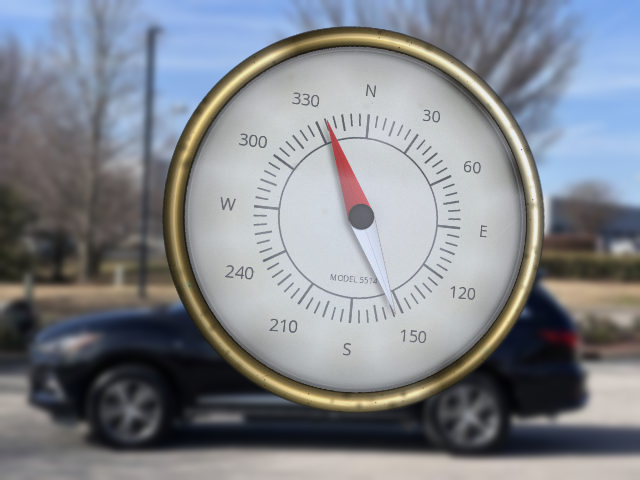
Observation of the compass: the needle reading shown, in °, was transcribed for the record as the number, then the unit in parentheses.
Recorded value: 335 (°)
